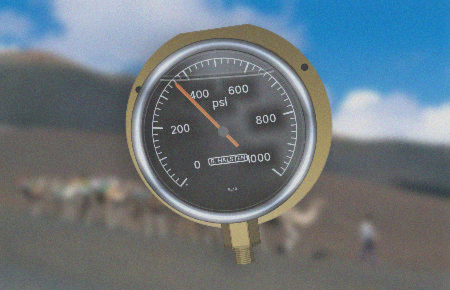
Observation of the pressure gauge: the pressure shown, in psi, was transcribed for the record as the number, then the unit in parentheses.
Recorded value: 360 (psi)
